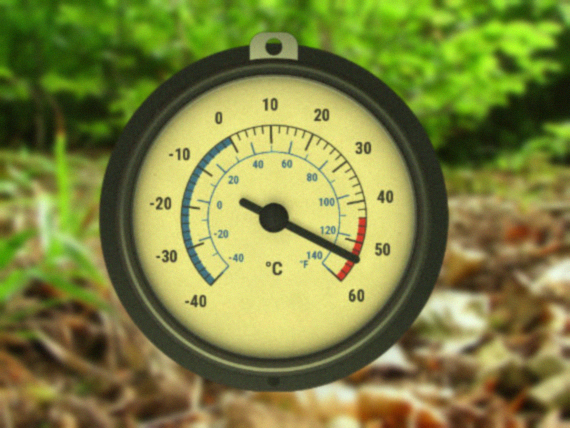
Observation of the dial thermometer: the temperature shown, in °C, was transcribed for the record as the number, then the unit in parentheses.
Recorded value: 54 (°C)
